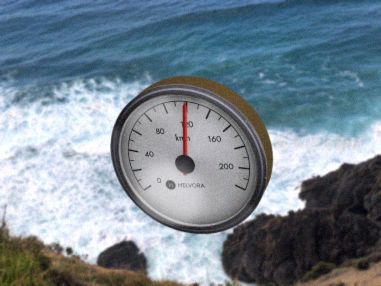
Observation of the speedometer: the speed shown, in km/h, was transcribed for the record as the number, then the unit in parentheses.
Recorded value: 120 (km/h)
